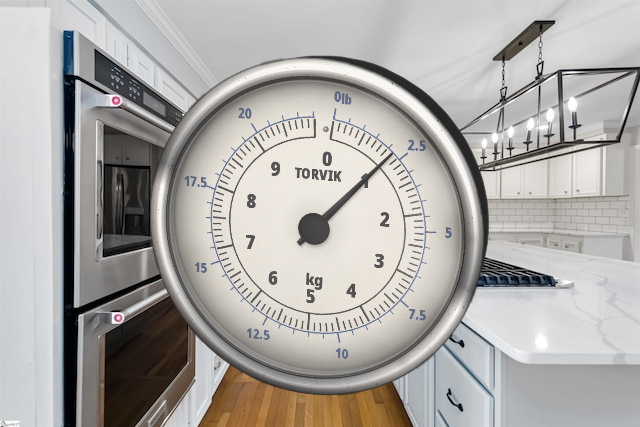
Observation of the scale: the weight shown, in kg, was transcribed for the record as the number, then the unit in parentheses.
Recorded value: 1 (kg)
